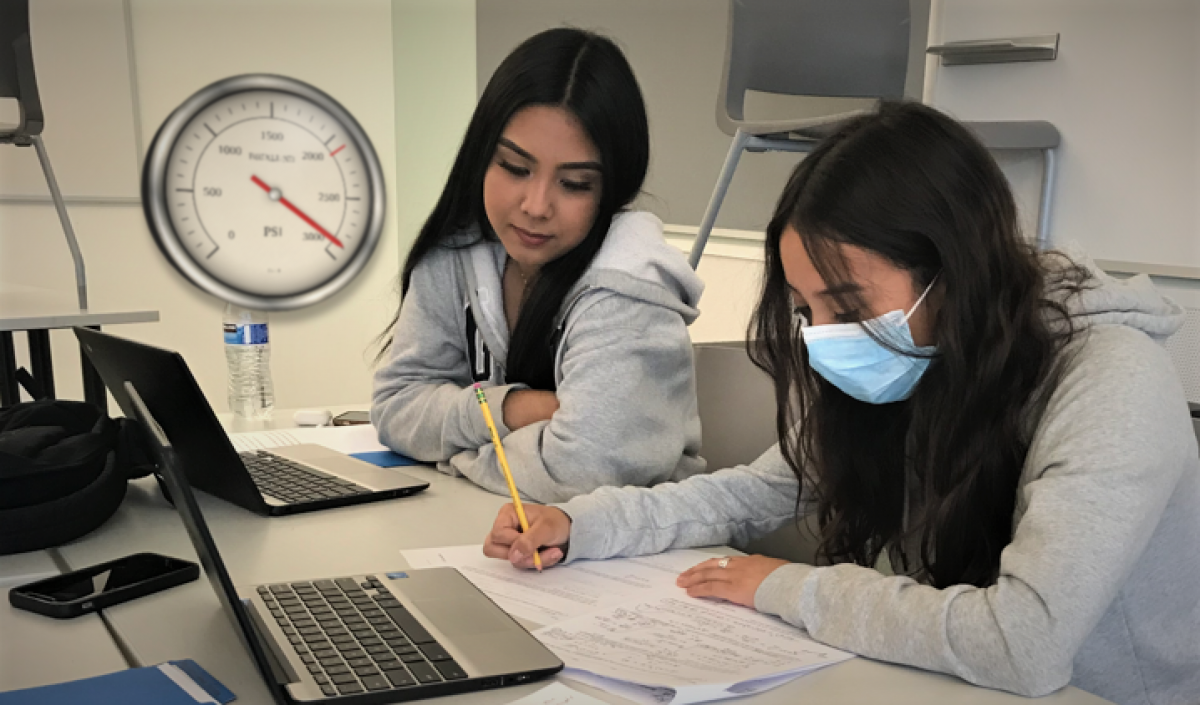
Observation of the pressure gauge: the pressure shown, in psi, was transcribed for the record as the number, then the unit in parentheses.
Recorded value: 2900 (psi)
